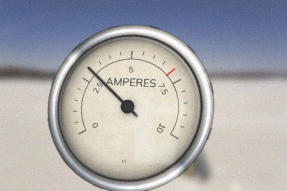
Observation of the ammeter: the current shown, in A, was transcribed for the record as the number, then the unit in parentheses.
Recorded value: 3 (A)
